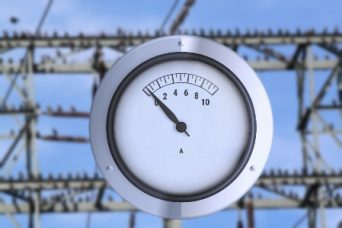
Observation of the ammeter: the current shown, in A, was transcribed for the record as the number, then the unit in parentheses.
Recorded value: 0.5 (A)
